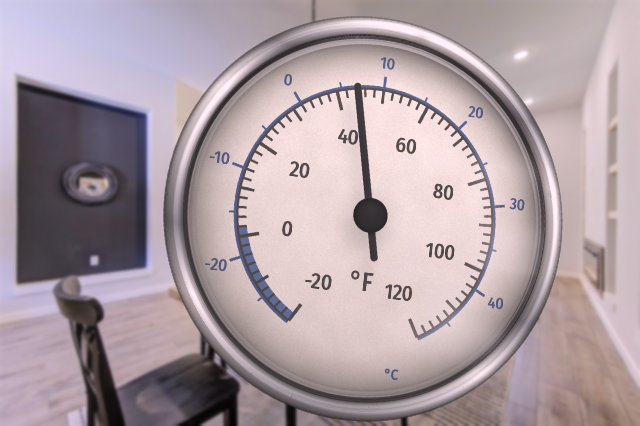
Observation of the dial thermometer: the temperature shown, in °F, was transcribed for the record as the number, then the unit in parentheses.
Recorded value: 44 (°F)
